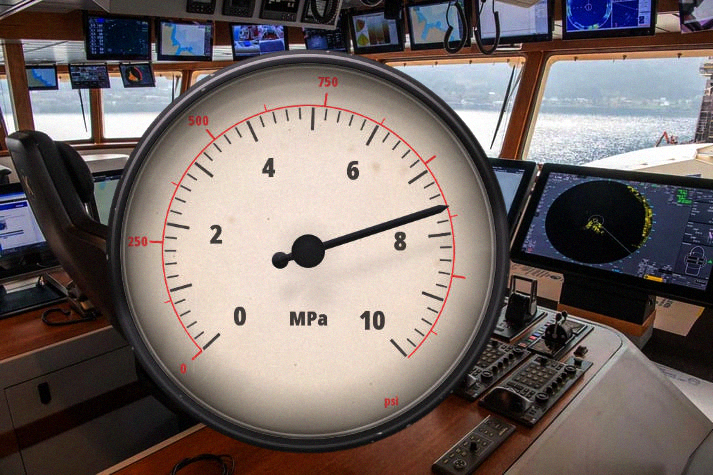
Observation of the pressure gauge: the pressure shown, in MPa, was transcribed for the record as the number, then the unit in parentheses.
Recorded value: 7.6 (MPa)
